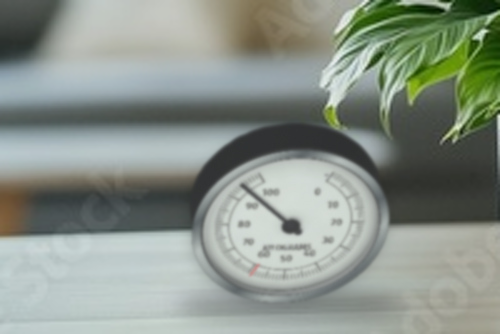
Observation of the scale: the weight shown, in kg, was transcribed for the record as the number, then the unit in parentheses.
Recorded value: 95 (kg)
